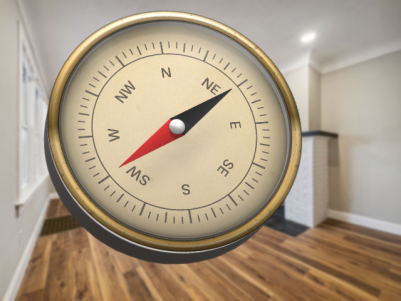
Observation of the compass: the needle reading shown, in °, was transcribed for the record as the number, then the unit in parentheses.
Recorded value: 240 (°)
